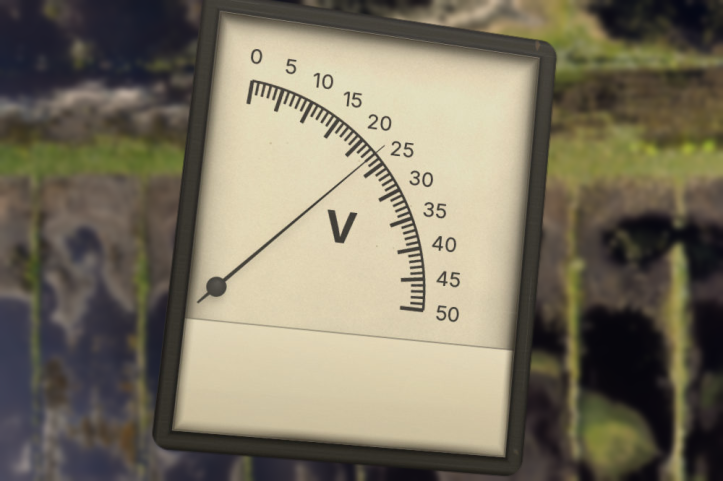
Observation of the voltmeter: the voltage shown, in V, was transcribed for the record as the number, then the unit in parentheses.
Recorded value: 23 (V)
